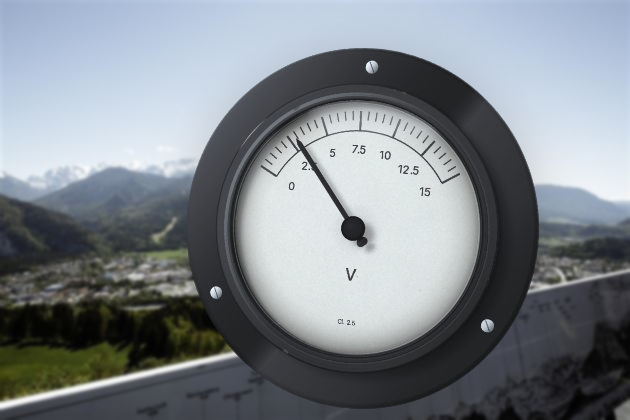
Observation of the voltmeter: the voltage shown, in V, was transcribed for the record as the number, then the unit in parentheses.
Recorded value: 3 (V)
